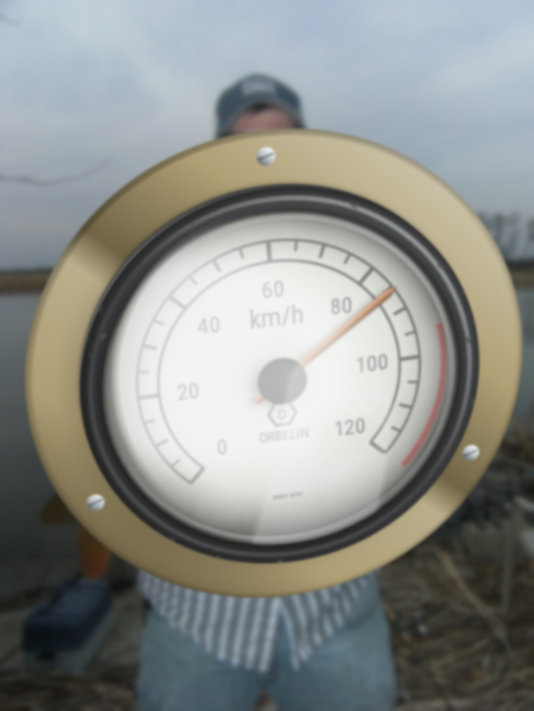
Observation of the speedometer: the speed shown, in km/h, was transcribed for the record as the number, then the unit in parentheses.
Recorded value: 85 (km/h)
